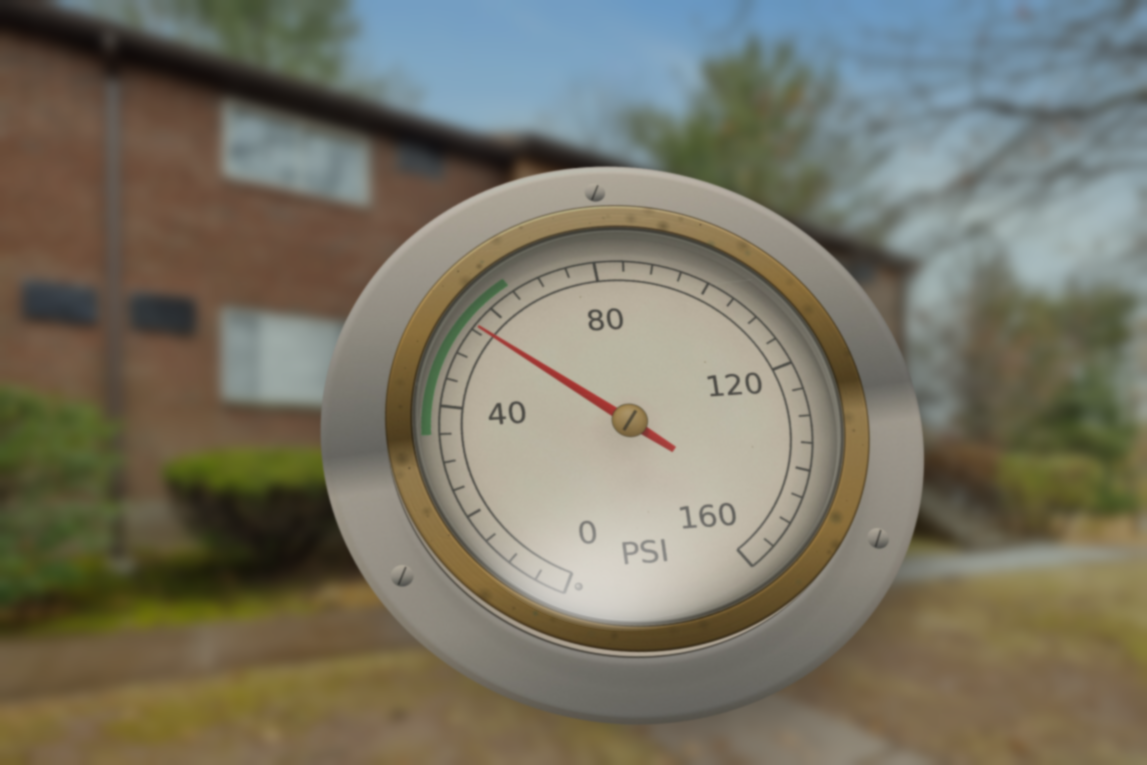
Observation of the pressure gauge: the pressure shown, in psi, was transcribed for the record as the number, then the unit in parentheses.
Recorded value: 55 (psi)
